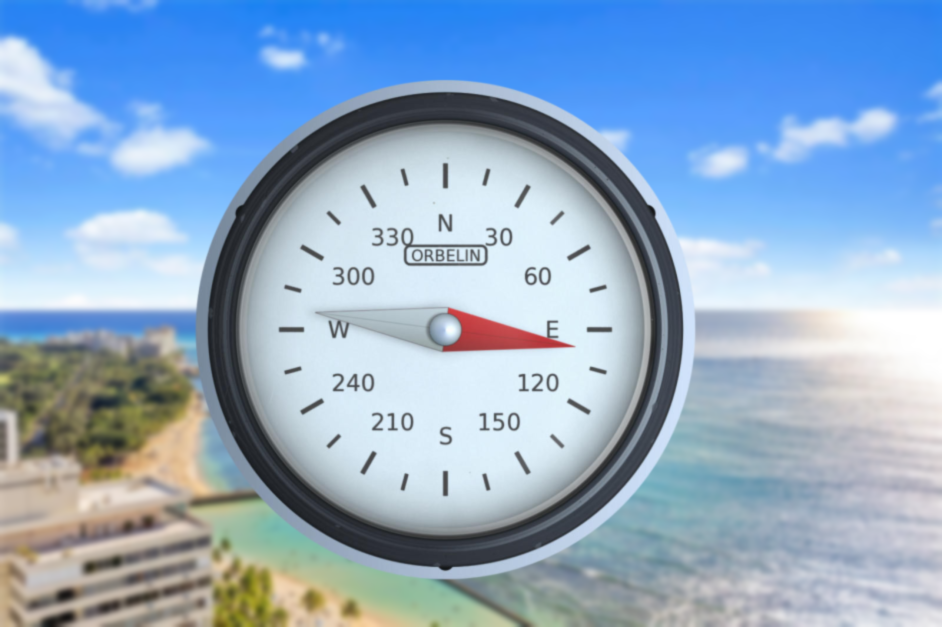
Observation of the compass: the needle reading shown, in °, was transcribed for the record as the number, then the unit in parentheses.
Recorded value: 97.5 (°)
